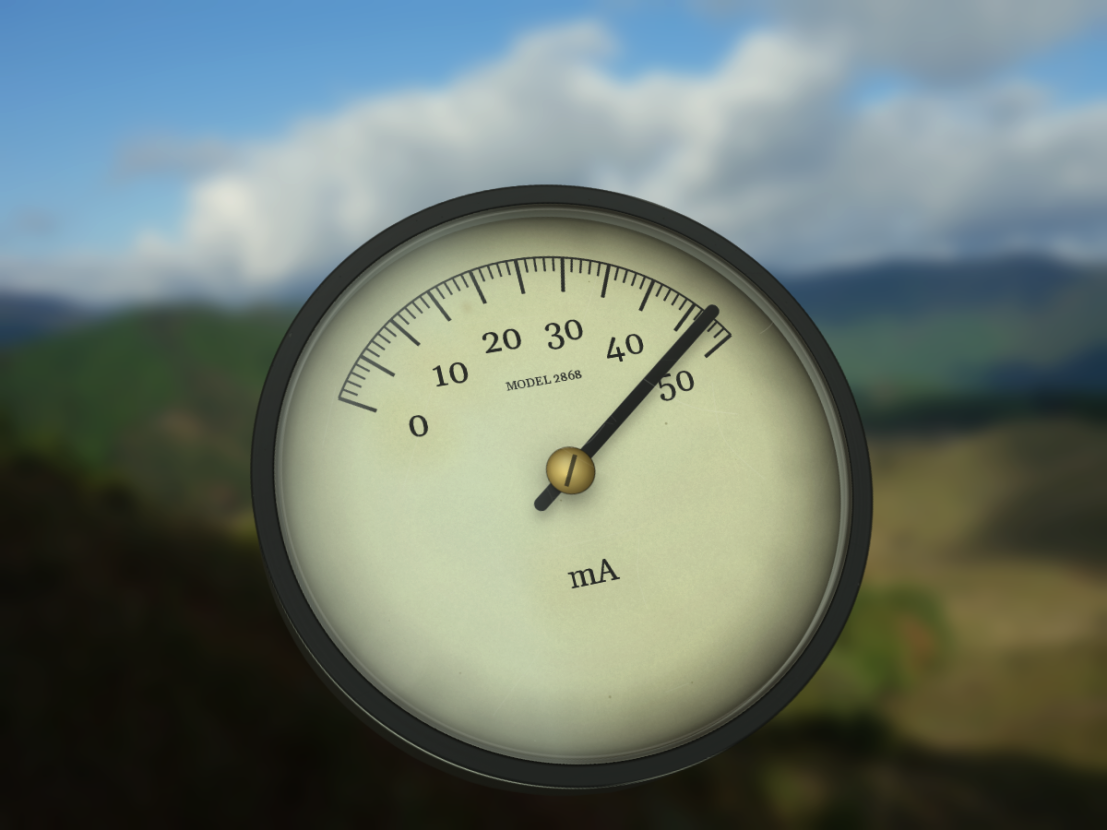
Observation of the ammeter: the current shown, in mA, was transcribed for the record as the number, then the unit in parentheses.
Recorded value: 47 (mA)
